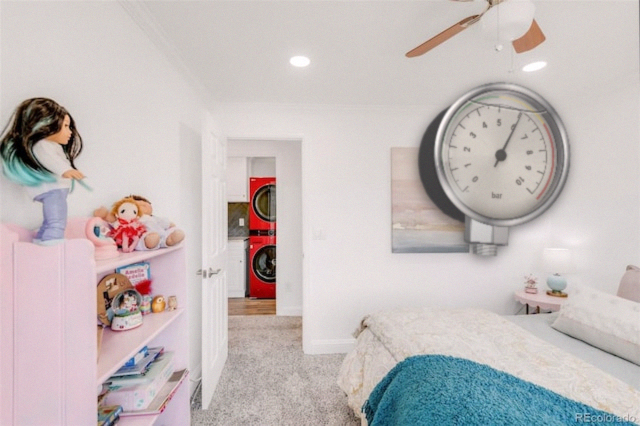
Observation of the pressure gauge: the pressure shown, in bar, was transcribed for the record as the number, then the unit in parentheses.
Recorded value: 6 (bar)
